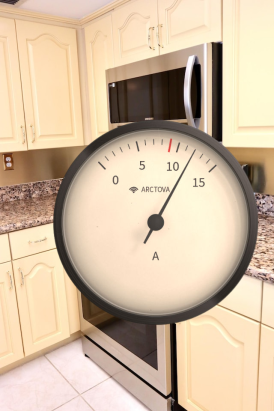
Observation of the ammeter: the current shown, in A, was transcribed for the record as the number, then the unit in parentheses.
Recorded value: 12 (A)
